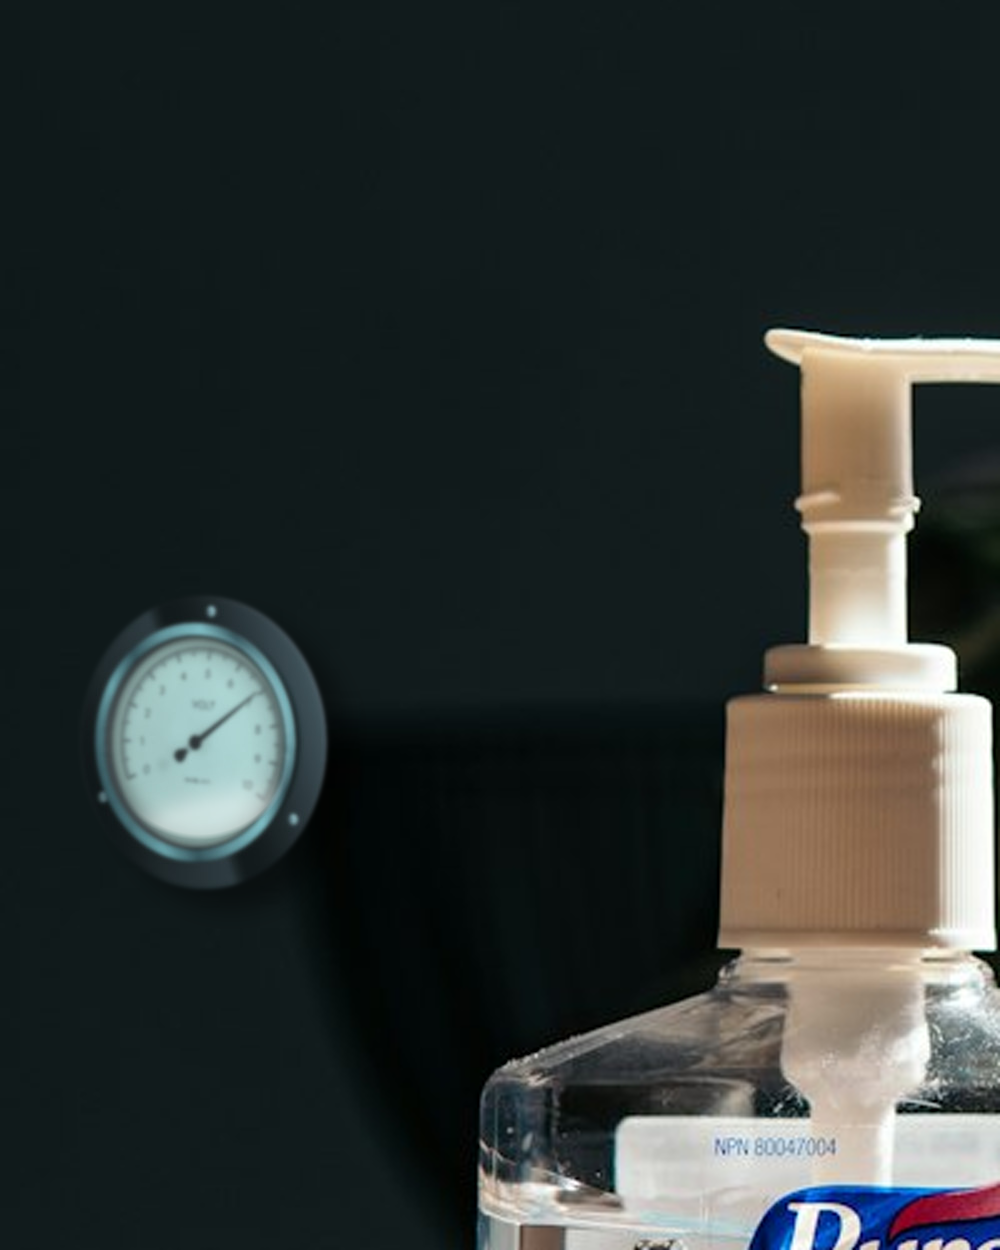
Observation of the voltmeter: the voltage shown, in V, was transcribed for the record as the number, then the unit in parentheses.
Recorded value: 7 (V)
